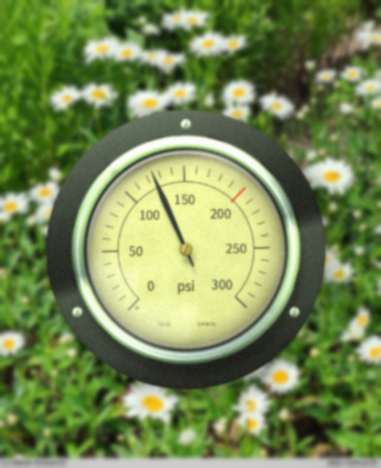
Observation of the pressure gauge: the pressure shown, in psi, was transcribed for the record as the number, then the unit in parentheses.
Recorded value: 125 (psi)
